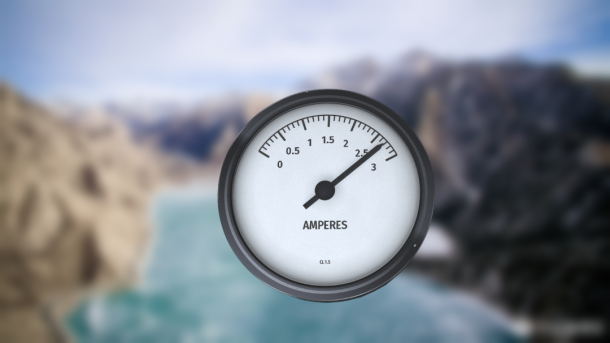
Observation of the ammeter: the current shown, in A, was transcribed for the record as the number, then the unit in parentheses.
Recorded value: 2.7 (A)
